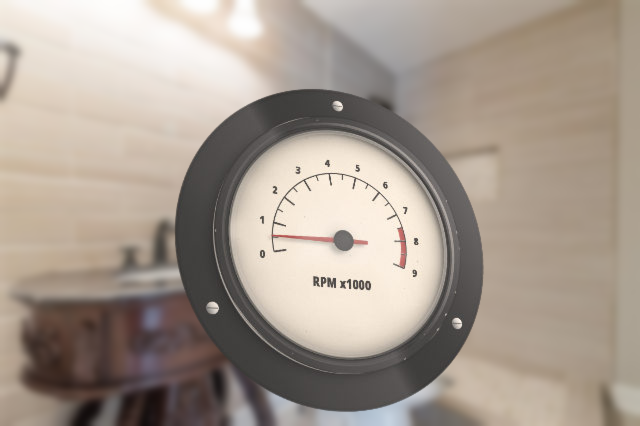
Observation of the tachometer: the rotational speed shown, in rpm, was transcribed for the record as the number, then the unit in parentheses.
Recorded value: 500 (rpm)
